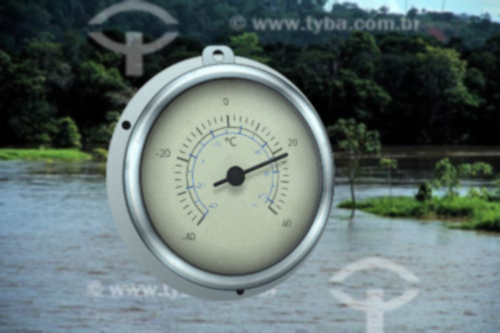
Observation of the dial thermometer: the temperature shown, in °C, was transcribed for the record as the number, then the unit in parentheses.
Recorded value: 22 (°C)
